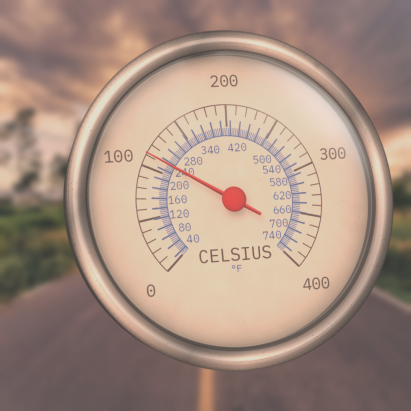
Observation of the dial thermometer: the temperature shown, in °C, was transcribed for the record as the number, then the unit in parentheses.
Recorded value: 110 (°C)
